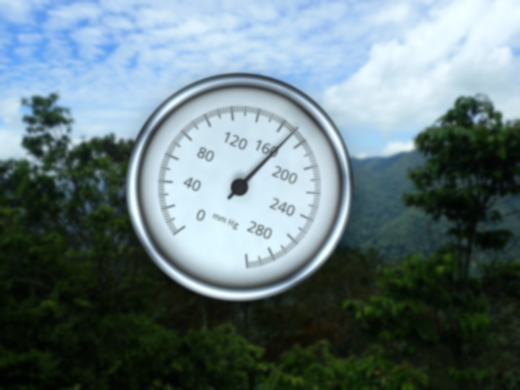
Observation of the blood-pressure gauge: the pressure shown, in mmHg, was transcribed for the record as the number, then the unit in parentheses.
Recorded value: 170 (mmHg)
